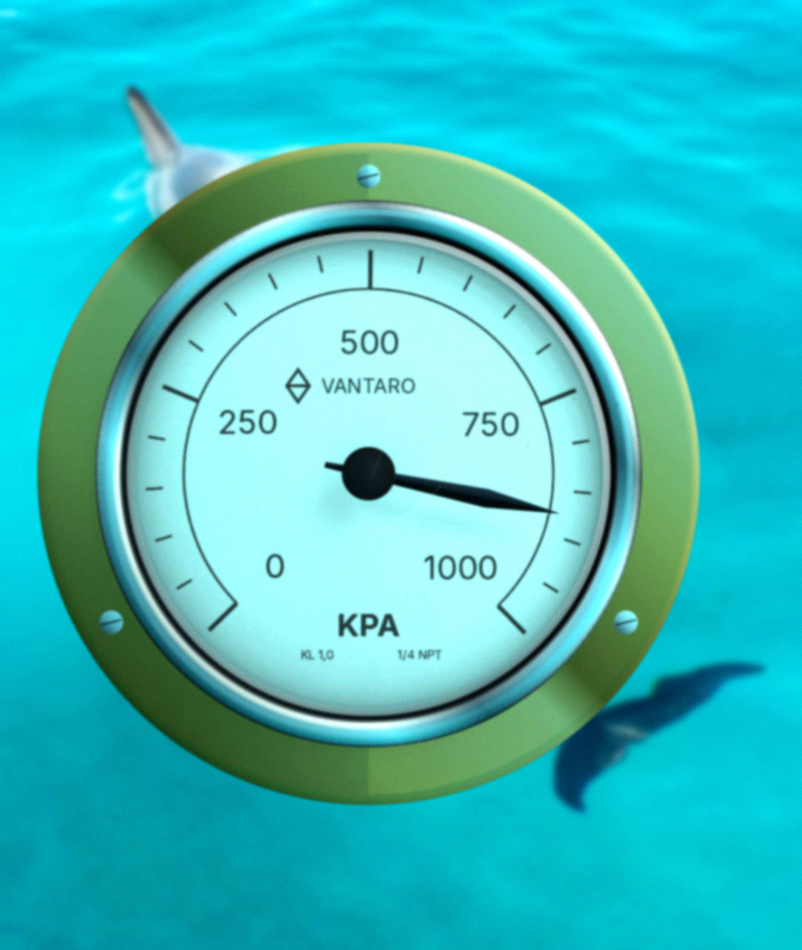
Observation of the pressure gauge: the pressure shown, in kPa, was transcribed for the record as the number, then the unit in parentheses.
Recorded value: 875 (kPa)
